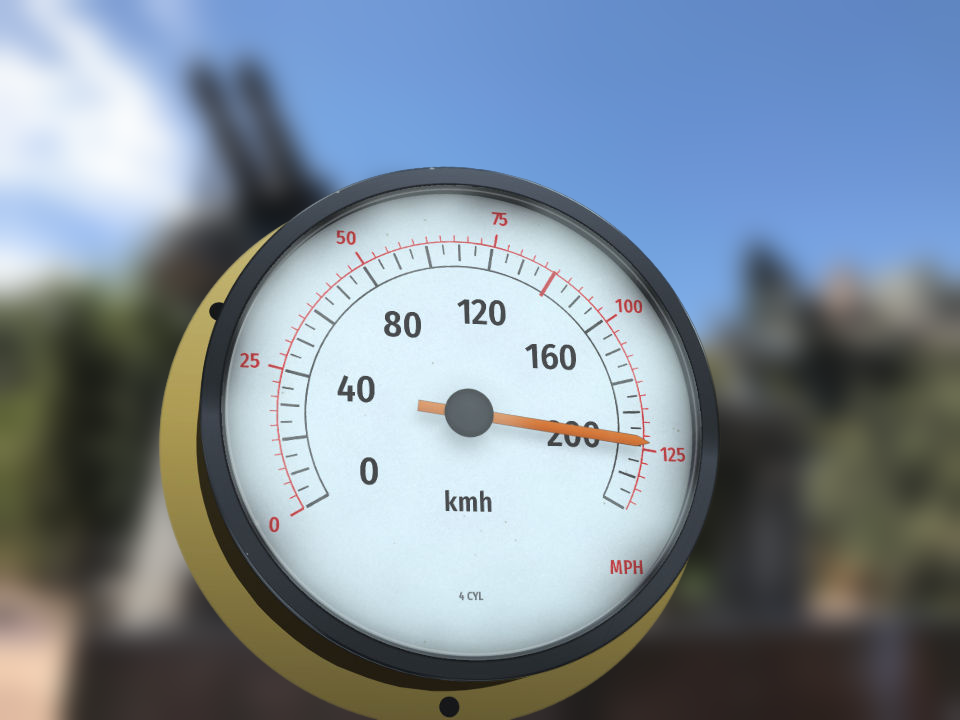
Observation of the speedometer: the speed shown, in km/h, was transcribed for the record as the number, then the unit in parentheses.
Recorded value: 200 (km/h)
